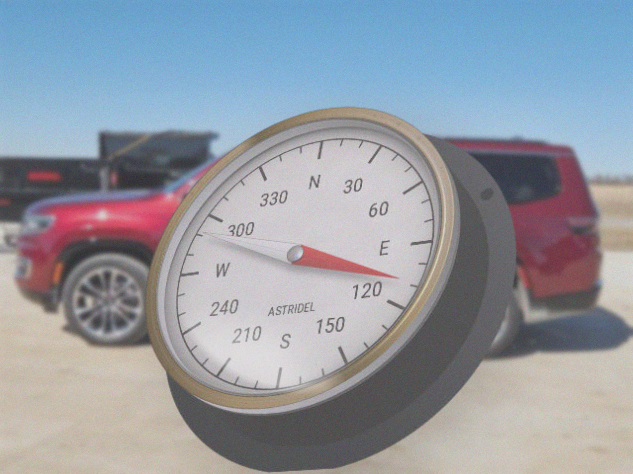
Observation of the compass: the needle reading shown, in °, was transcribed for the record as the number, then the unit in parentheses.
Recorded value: 110 (°)
